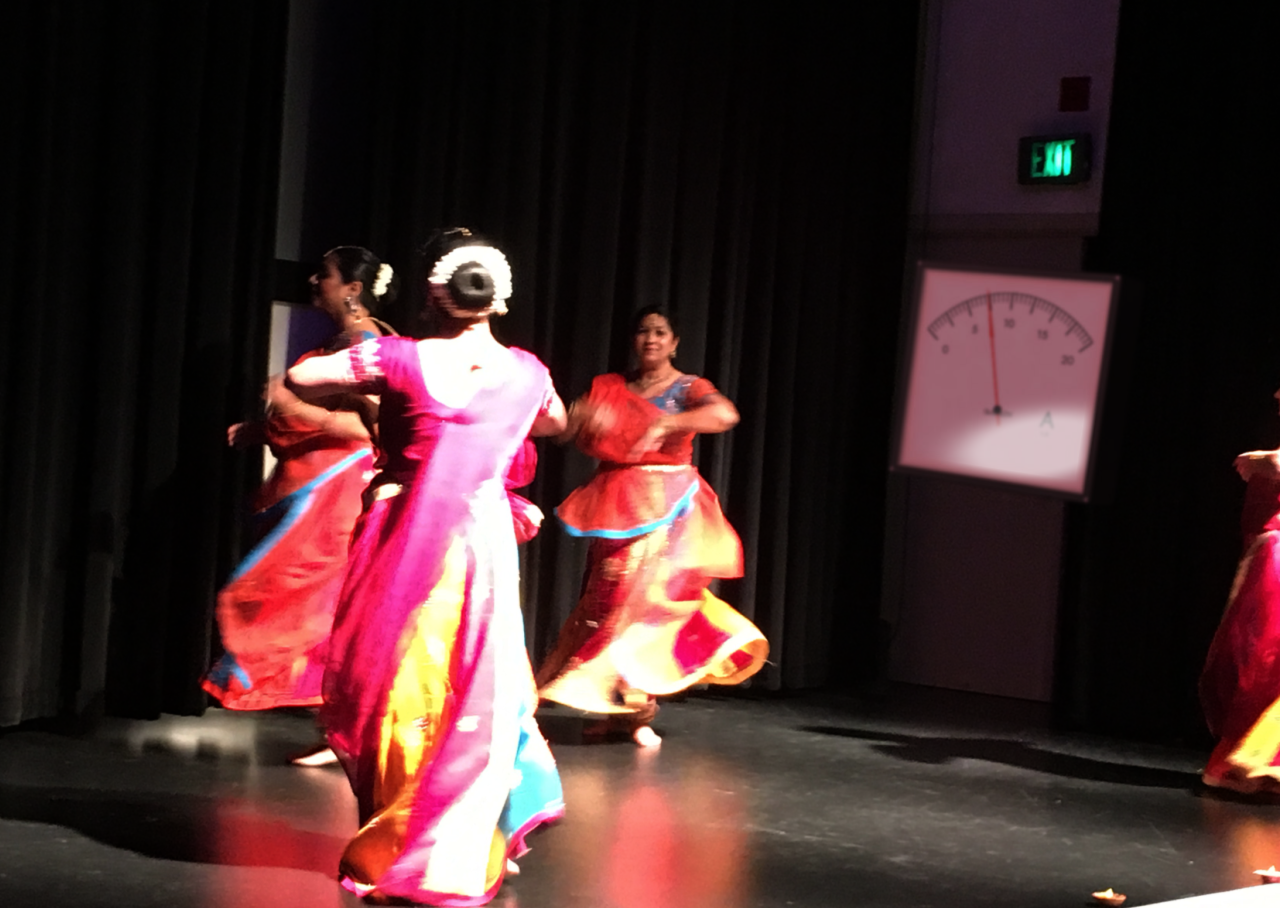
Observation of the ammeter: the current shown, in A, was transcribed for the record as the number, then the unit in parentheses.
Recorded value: 7.5 (A)
